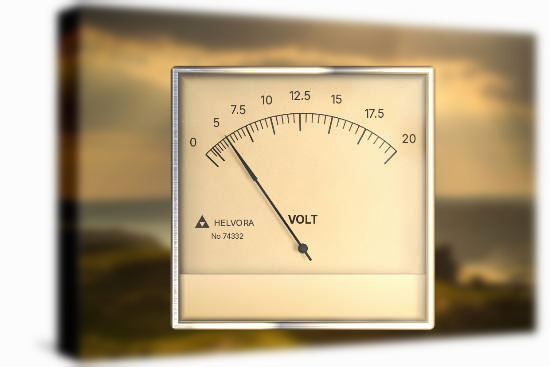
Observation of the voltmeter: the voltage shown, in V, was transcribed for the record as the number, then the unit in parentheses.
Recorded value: 5 (V)
